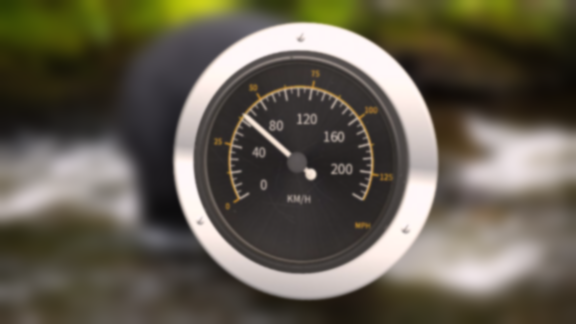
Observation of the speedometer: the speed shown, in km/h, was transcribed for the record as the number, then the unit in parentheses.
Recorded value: 65 (km/h)
